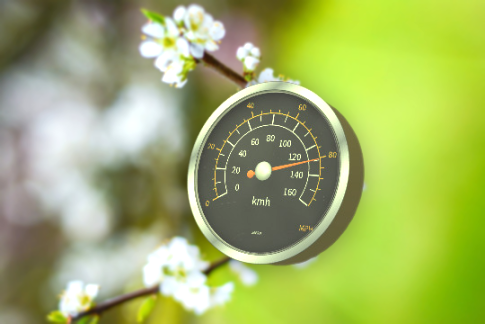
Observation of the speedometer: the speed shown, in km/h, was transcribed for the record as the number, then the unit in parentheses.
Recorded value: 130 (km/h)
